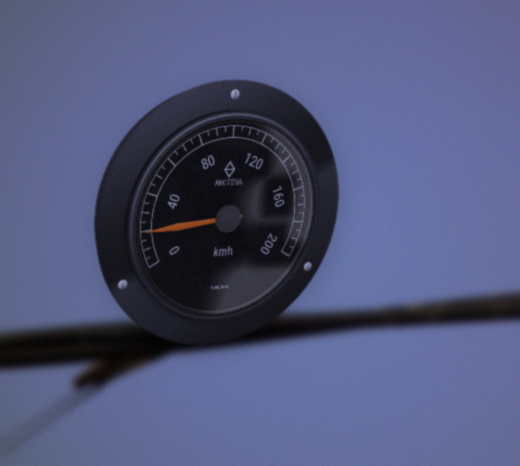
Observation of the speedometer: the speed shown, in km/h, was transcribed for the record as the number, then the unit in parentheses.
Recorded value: 20 (km/h)
